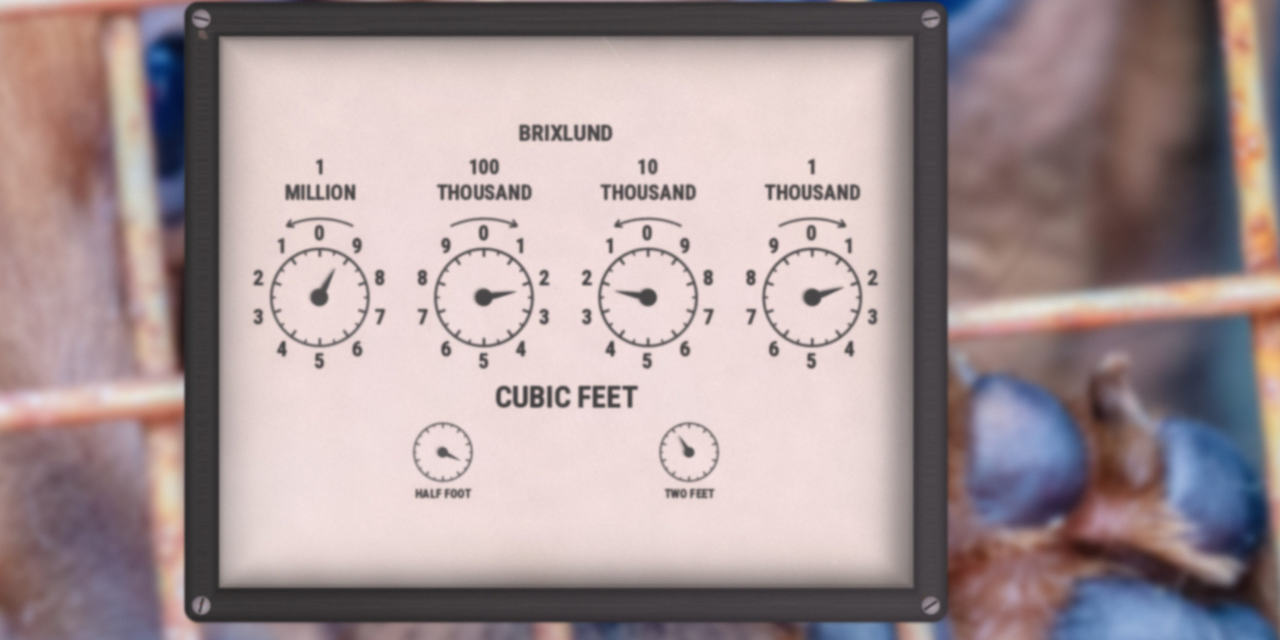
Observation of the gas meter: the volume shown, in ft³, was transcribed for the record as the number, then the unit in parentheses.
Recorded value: 922200 (ft³)
